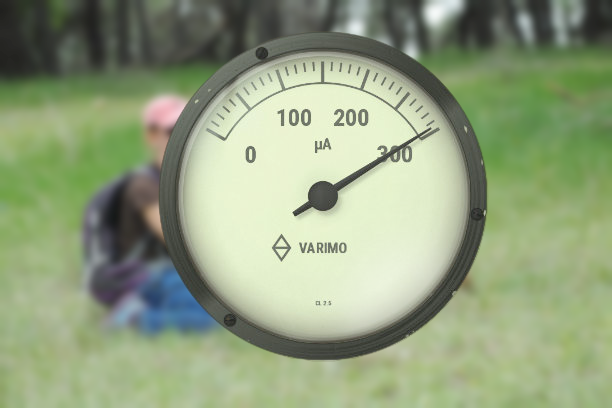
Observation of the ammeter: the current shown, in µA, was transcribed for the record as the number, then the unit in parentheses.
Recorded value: 295 (µA)
